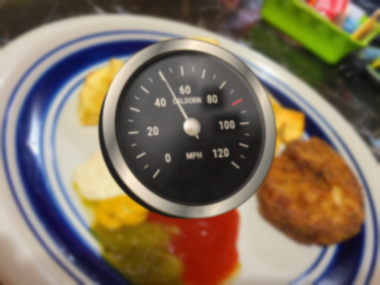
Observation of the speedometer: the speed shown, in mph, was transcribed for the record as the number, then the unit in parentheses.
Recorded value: 50 (mph)
